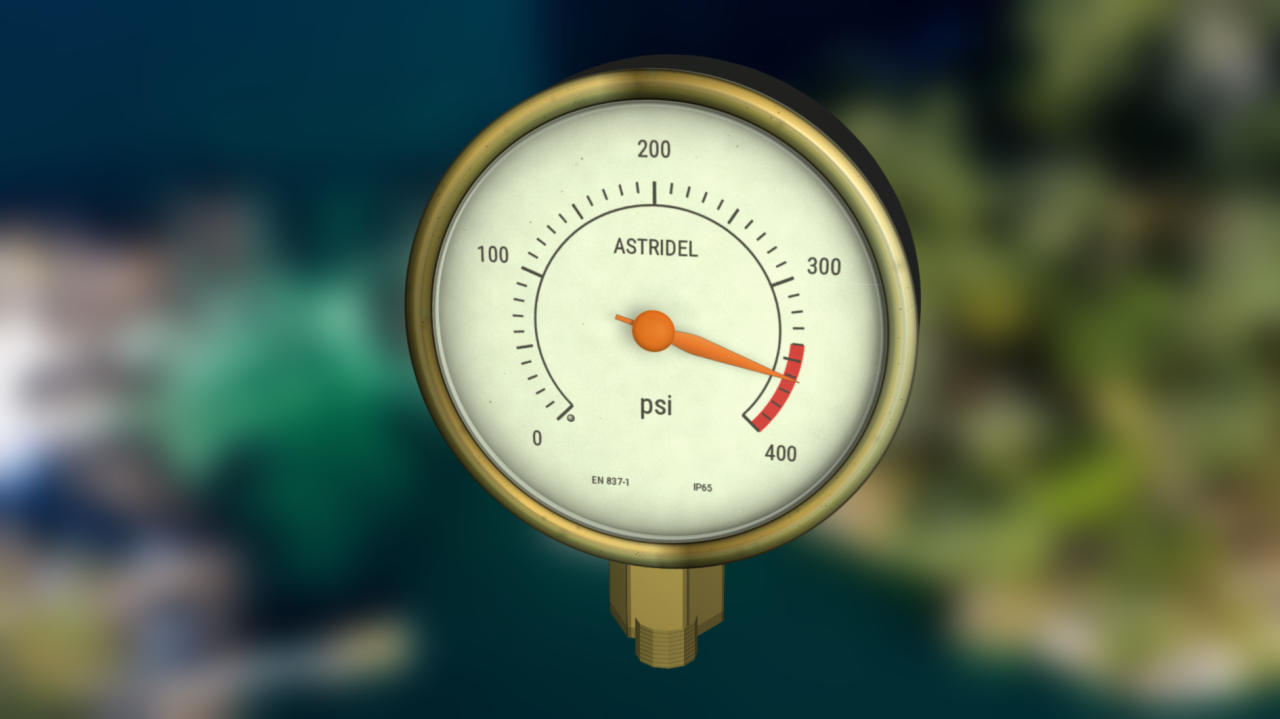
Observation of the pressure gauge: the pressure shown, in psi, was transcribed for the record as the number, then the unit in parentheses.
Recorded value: 360 (psi)
